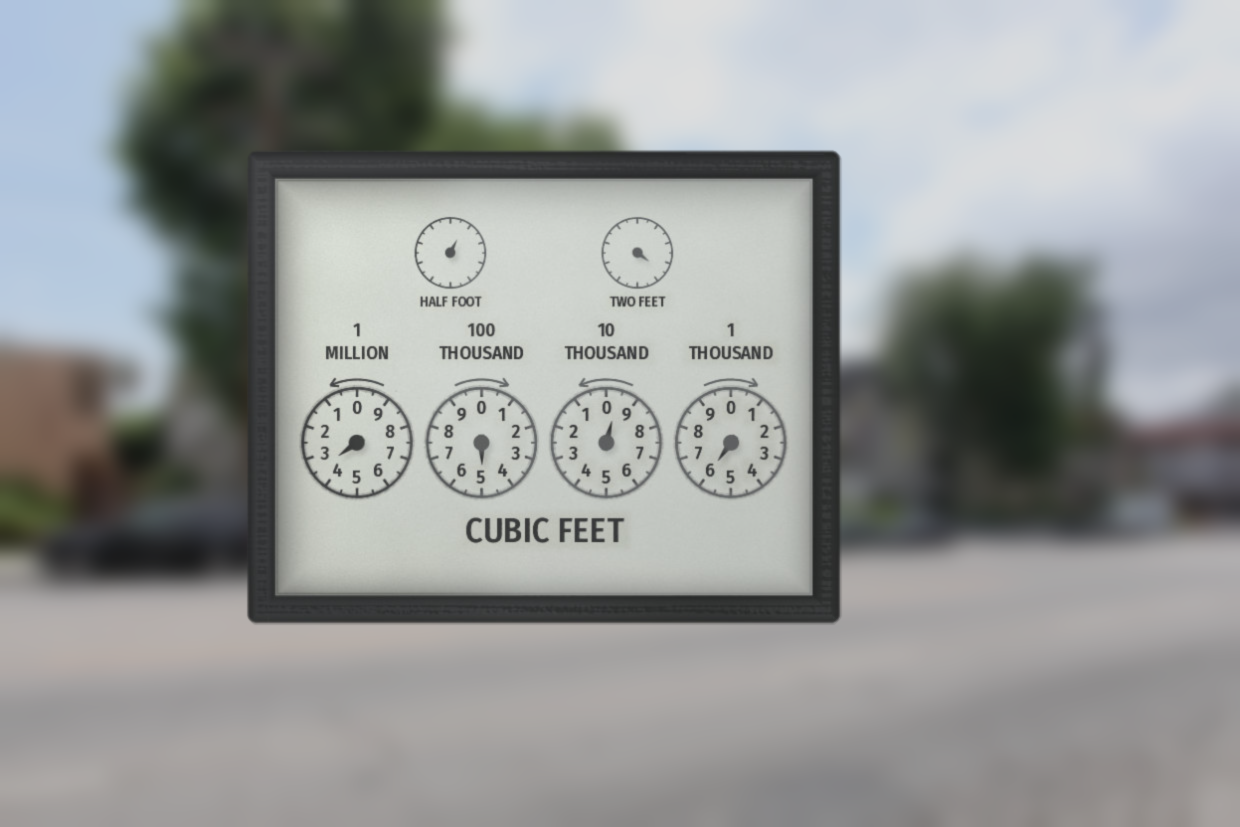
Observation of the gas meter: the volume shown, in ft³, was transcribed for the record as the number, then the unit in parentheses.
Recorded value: 349600 (ft³)
